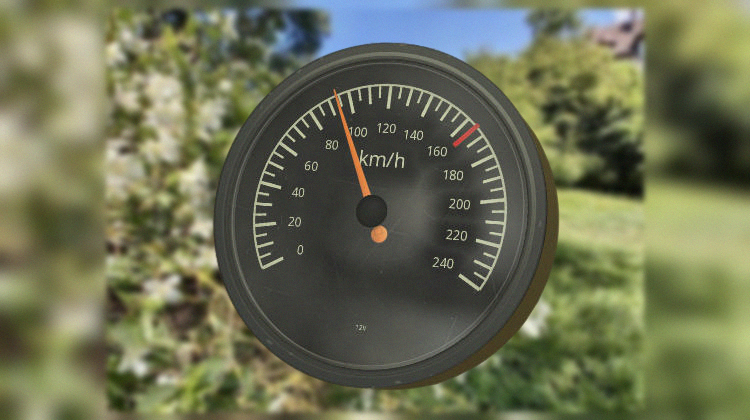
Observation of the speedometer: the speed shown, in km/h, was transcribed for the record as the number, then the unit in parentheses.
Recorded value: 95 (km/h)
